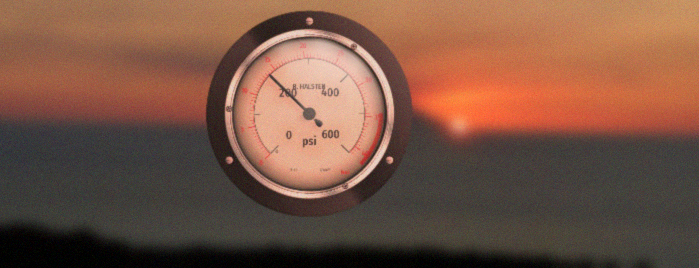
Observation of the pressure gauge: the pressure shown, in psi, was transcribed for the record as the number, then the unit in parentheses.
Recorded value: 200 (psi)
